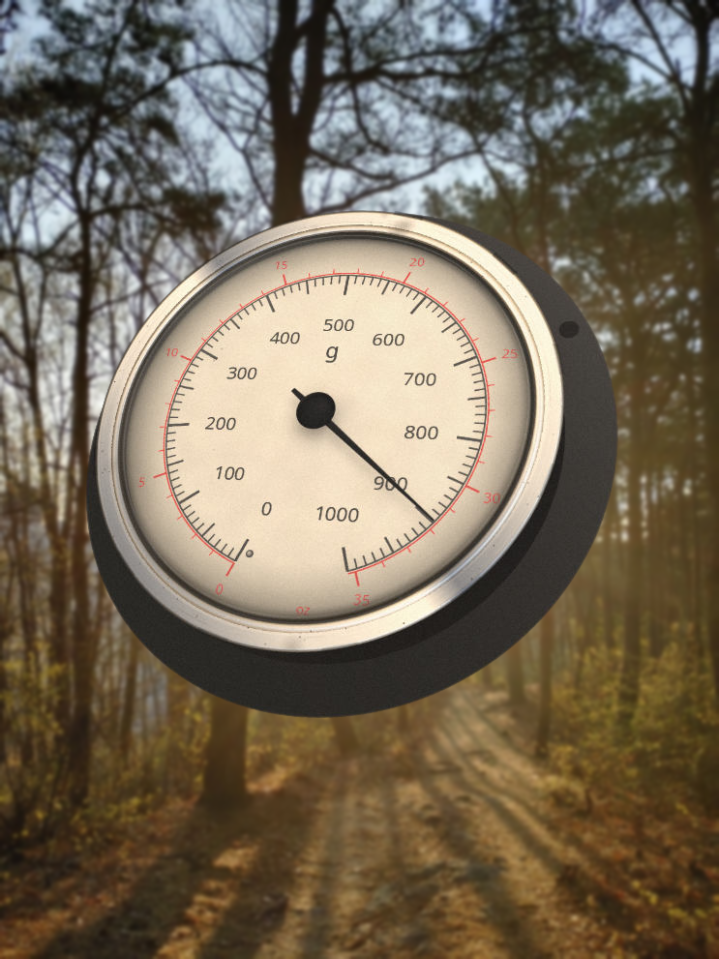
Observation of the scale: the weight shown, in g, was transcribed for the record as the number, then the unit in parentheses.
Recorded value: 900 (g)
